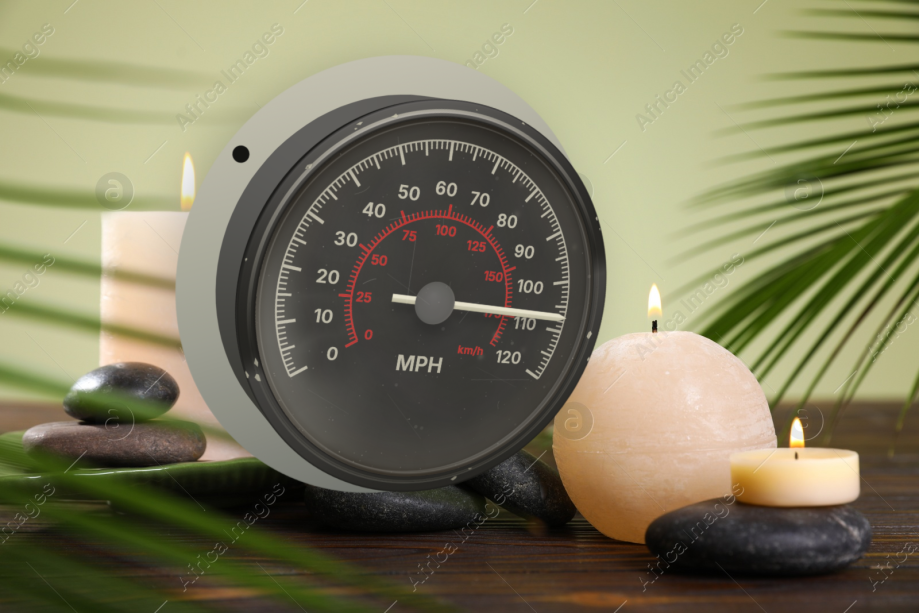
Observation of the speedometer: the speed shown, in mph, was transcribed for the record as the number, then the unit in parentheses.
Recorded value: 107 (mph)
